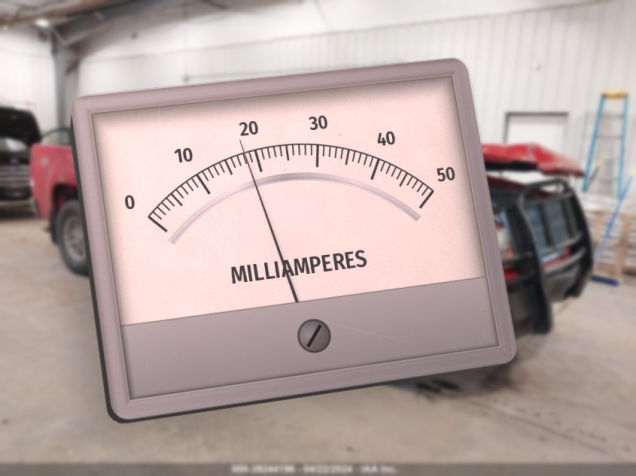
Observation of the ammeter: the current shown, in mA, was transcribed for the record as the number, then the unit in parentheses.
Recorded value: 18 (mA)
